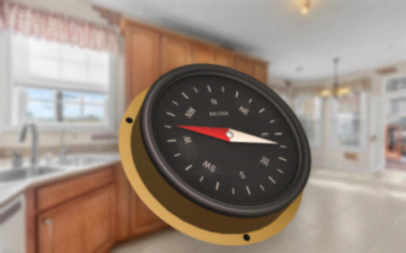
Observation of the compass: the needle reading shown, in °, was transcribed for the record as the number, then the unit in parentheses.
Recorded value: 285 (°)
